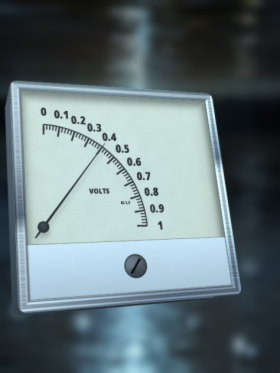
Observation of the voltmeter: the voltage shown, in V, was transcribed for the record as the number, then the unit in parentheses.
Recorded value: 0.4 (V)
